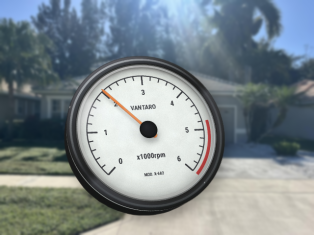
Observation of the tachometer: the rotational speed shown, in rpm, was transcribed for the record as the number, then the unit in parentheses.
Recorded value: 2000 (rpm)
